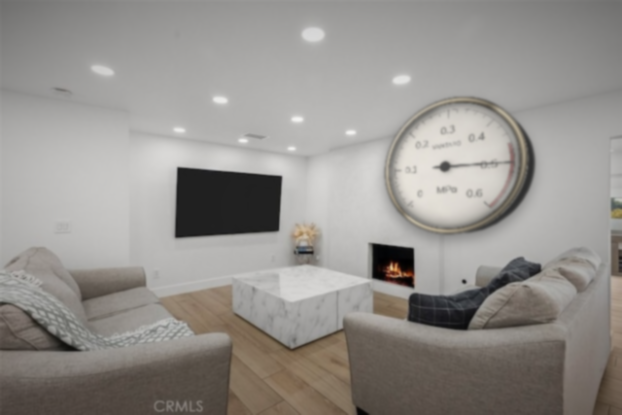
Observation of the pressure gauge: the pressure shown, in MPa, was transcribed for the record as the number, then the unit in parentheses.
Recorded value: 0.5 (MPa)
